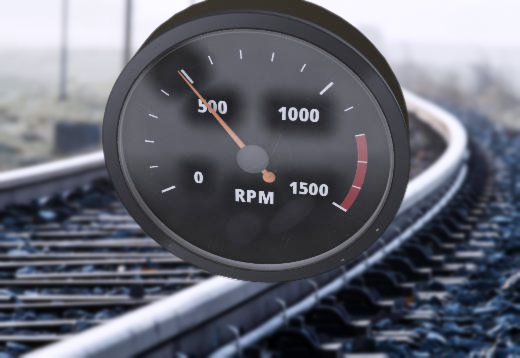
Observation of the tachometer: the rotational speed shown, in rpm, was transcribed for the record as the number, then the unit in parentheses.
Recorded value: 500 (rpm)
